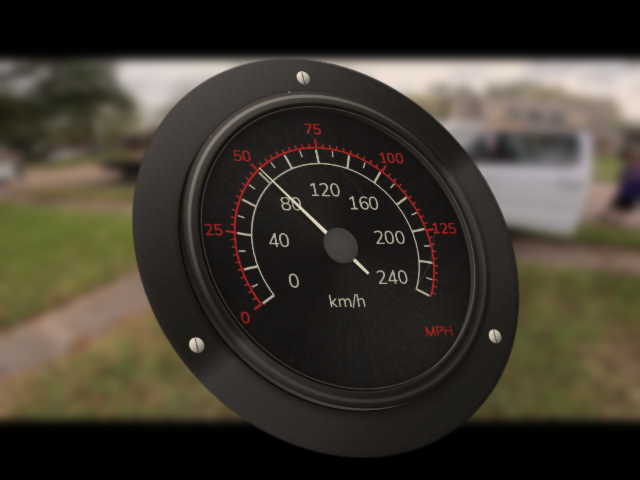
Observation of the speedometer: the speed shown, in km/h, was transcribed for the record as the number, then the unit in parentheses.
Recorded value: 80 (km/h)
